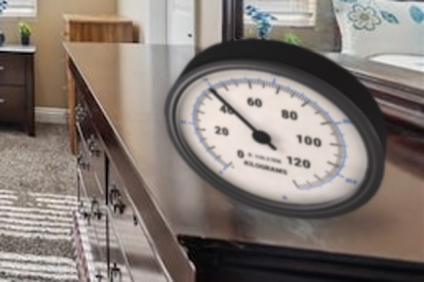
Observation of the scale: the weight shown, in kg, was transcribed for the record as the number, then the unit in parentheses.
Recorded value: 45 (kg)
